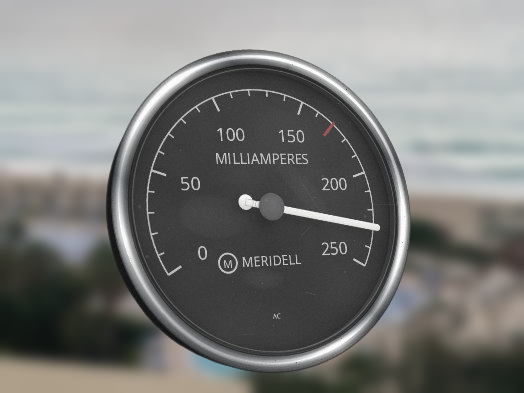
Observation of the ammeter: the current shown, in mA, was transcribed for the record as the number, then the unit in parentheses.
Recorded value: 230 (mA)
